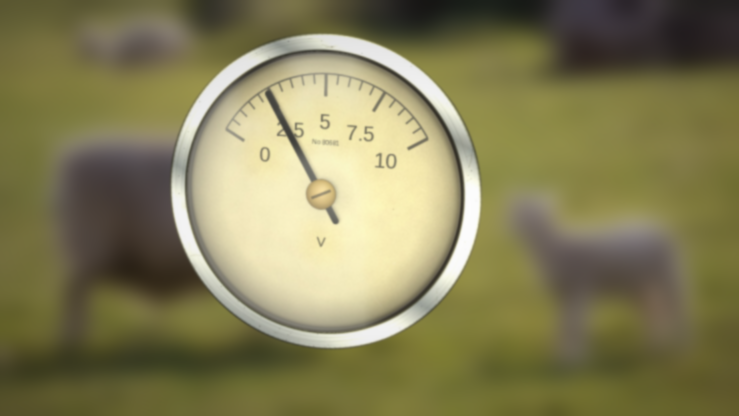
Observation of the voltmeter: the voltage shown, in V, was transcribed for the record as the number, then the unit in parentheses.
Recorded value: 2.5 (V)
